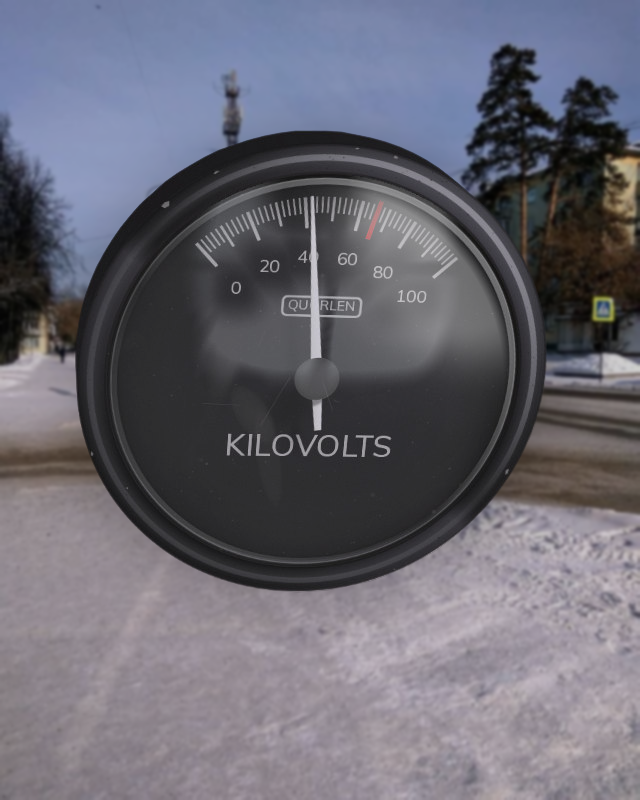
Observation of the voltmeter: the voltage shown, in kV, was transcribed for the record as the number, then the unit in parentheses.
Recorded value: 42 (kV)
